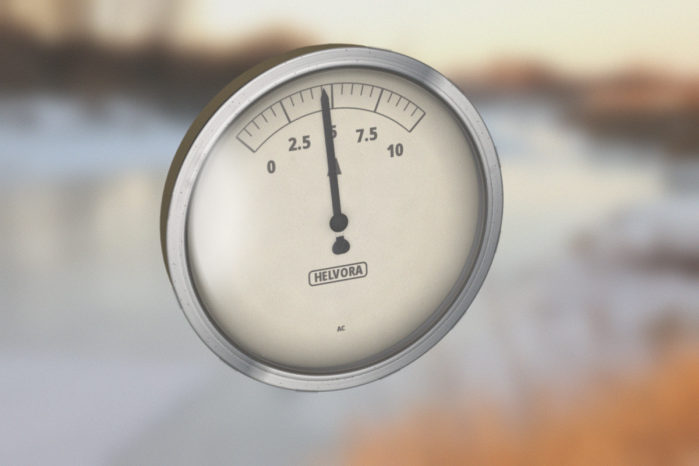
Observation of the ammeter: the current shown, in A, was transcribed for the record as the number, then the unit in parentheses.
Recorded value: 4.5 (A)
